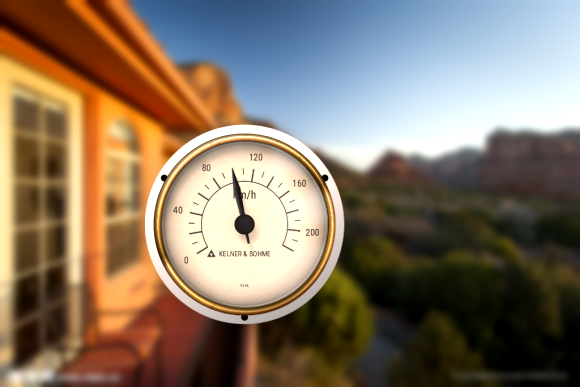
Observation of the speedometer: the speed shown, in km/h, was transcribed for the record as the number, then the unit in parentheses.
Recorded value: 100 (km/h)
